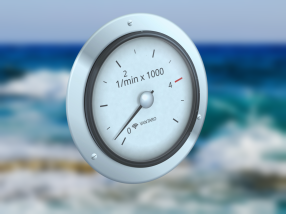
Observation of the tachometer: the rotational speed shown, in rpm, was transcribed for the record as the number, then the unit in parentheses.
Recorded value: 250 (rpm)
